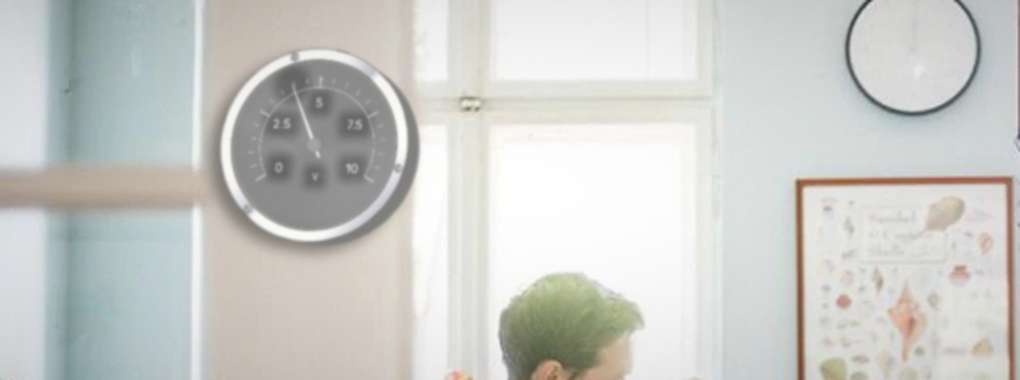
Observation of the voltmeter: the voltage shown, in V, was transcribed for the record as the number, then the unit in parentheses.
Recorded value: 4 (V)
